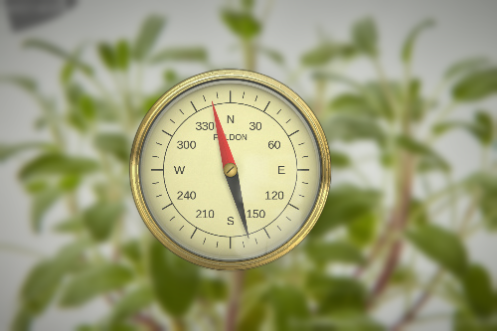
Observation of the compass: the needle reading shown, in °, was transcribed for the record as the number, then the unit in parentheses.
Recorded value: 345 (°)
